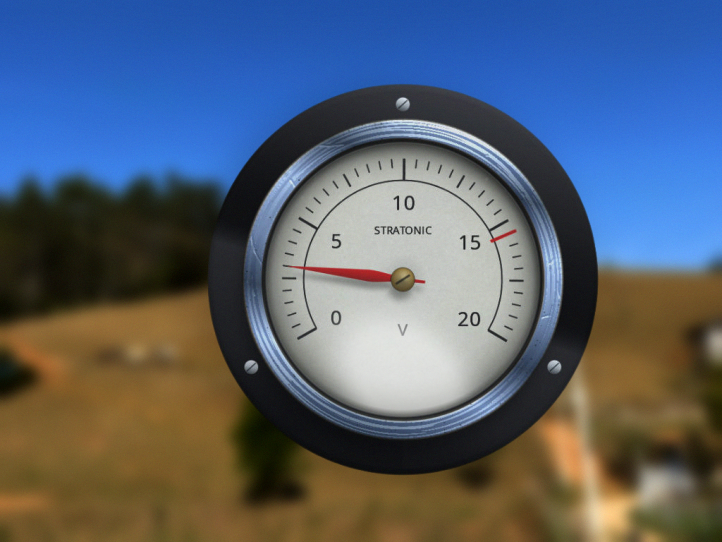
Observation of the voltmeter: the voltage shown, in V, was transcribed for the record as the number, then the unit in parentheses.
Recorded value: 3 (V)
